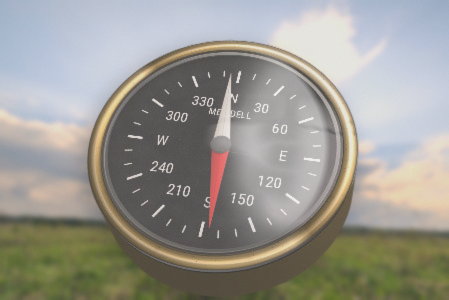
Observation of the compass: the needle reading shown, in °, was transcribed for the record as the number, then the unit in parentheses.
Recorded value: 175 (°)
